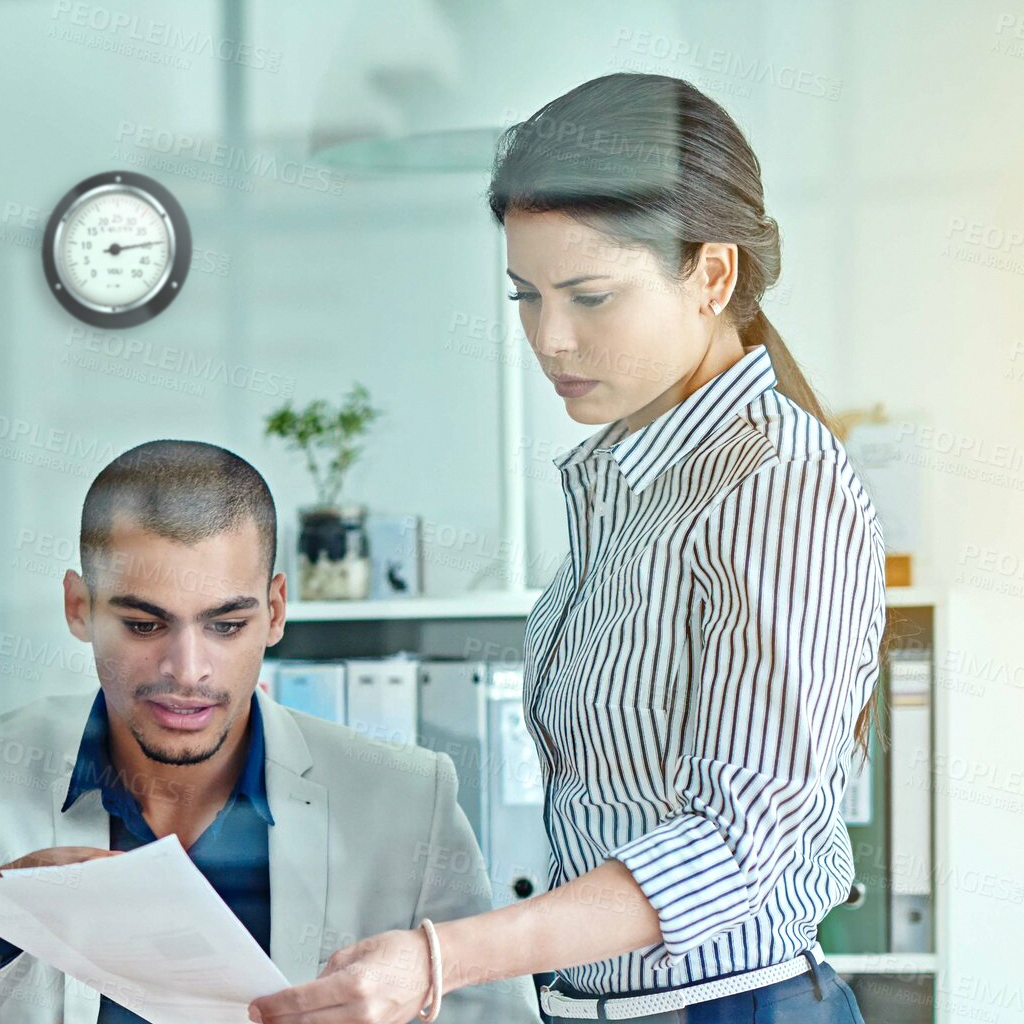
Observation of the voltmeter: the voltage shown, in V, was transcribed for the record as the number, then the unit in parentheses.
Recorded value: 40 (V)
